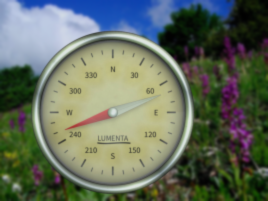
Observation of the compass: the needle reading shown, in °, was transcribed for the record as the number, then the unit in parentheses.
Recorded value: 250 (°)
